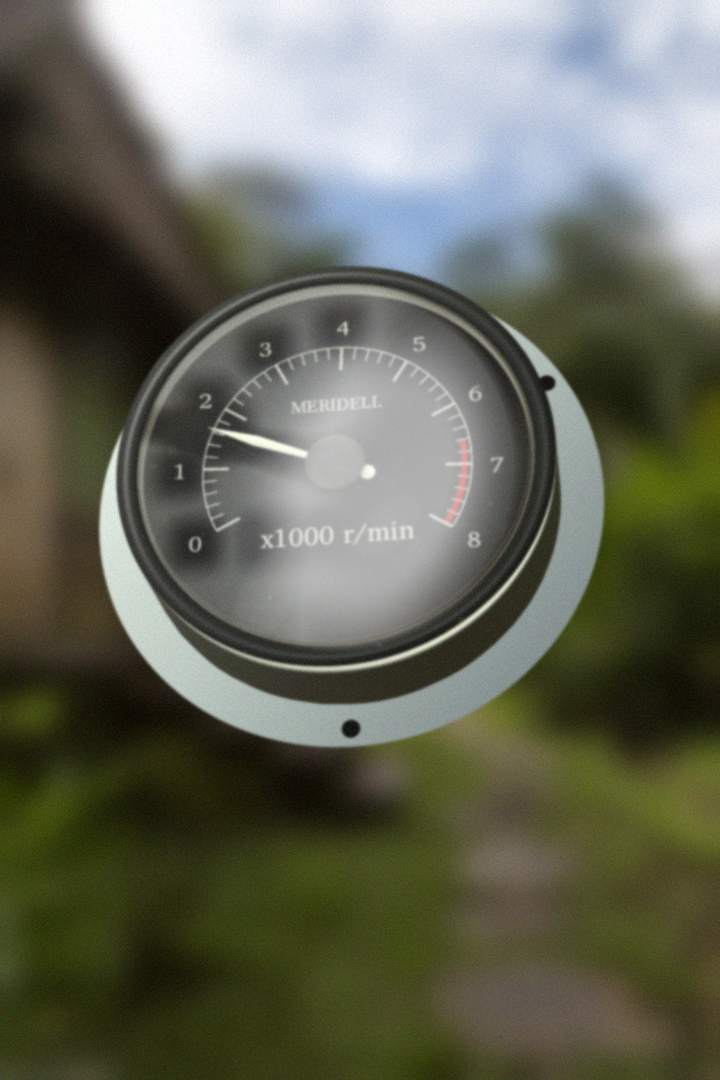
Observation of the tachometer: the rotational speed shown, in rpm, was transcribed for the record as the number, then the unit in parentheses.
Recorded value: 1600 (rpm)
